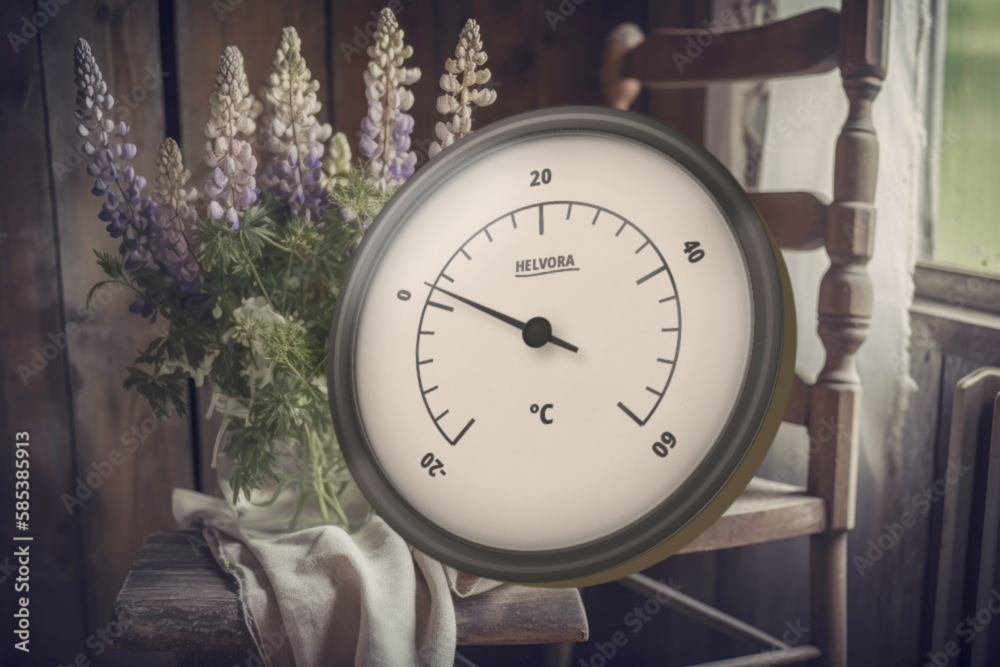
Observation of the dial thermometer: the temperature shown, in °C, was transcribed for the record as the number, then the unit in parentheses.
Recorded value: 2 (°C)
